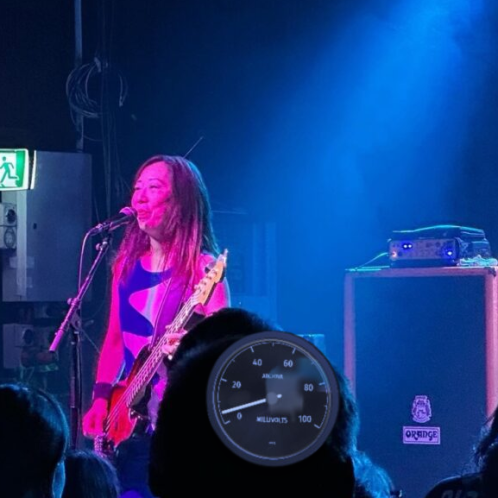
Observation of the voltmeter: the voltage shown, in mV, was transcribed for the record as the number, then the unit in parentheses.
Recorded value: 5 (mV)
